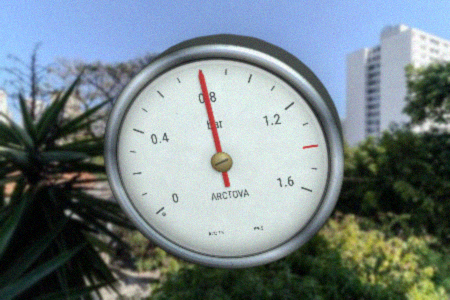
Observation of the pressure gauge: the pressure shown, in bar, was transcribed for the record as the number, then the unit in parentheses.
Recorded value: 0.8 (bar)
